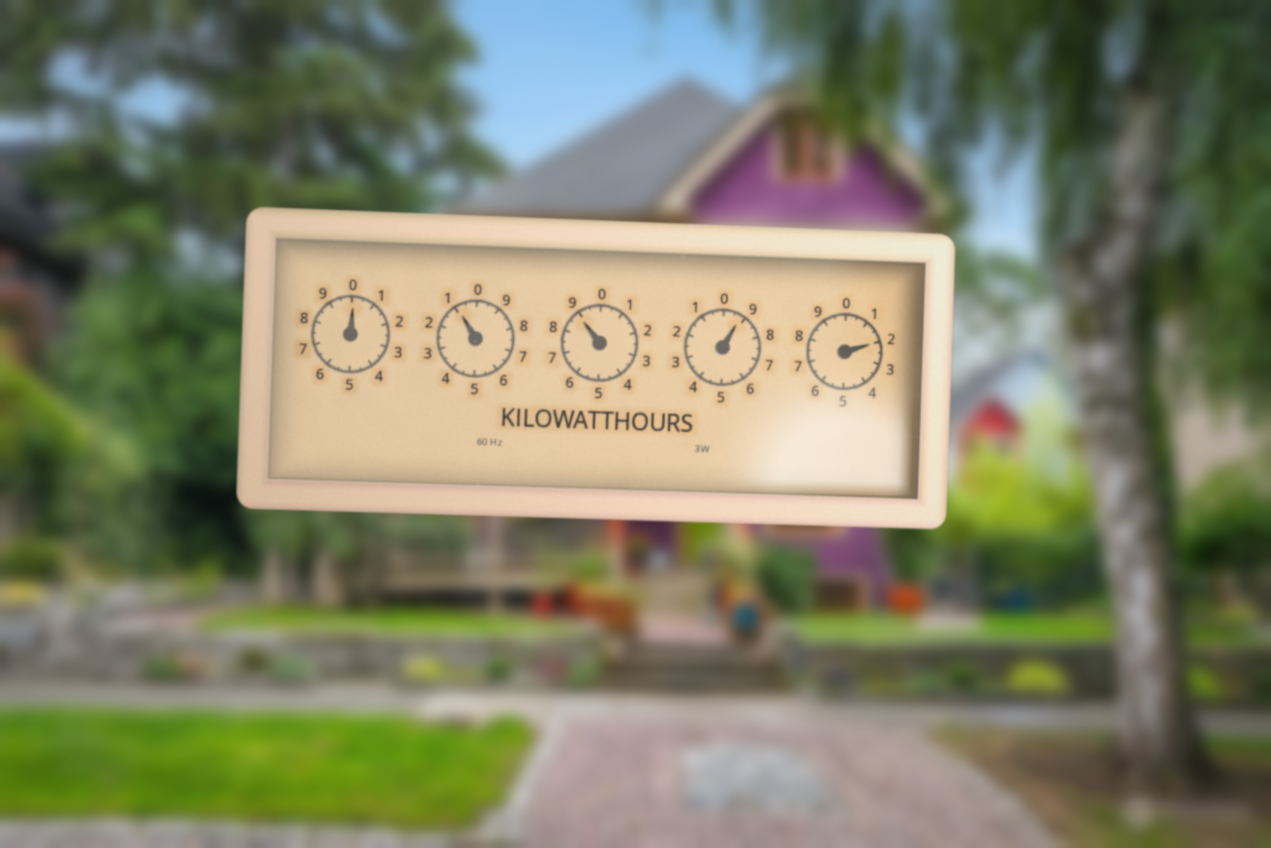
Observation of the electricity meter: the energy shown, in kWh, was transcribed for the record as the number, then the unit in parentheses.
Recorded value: 892 (kWh)
